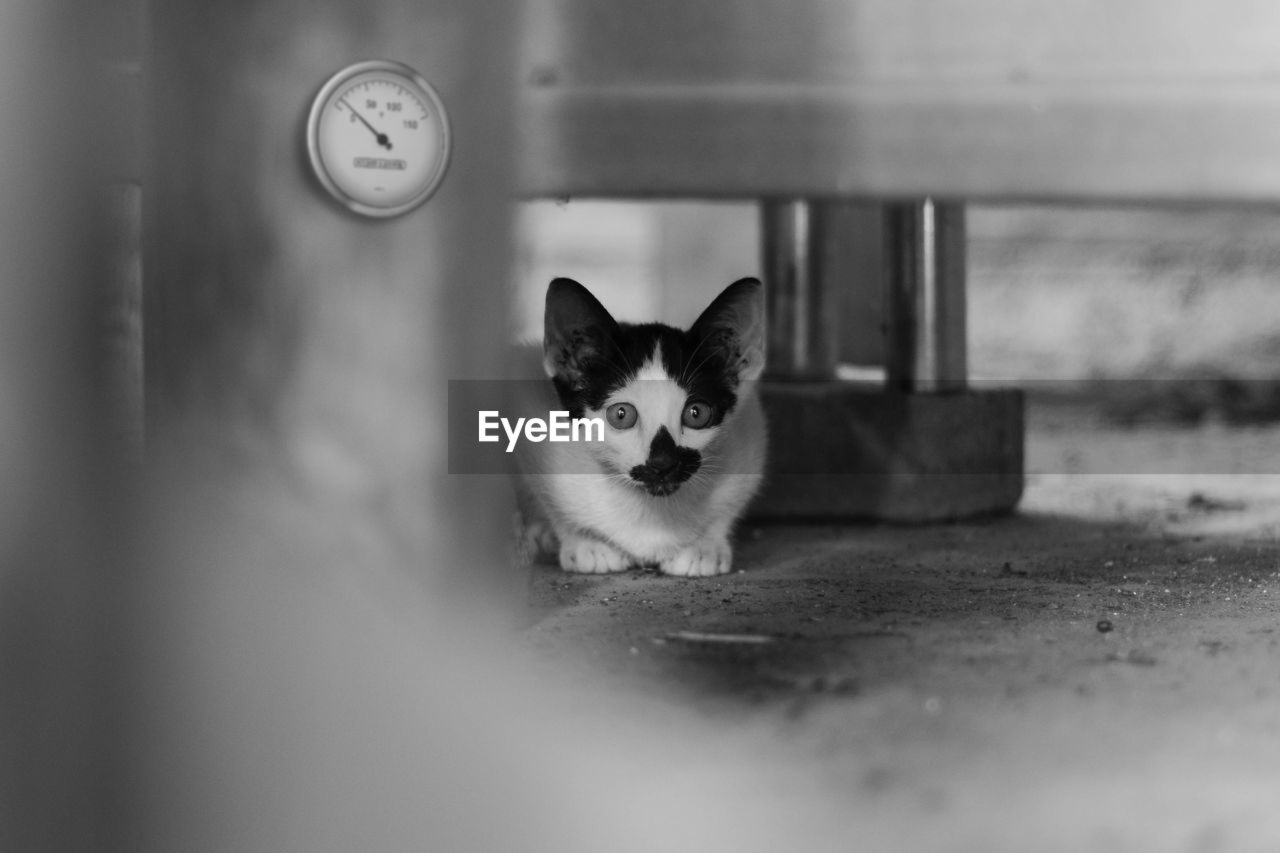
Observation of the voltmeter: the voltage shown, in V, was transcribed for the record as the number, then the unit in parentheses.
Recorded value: 10 (V)
